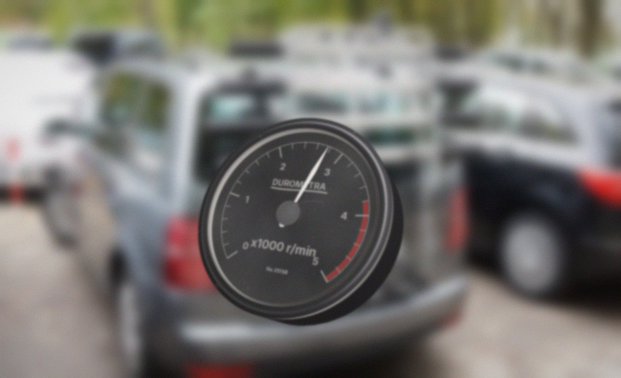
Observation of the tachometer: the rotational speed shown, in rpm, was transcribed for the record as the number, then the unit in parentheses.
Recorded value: 2800 (rpm)
